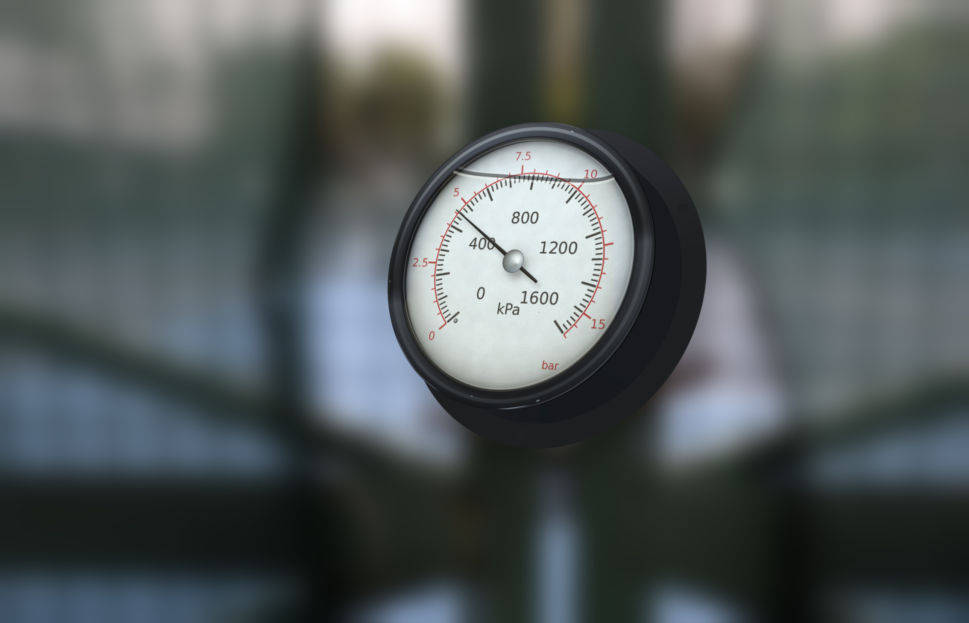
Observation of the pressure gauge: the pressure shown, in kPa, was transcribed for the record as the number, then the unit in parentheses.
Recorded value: 460 (kPa)
